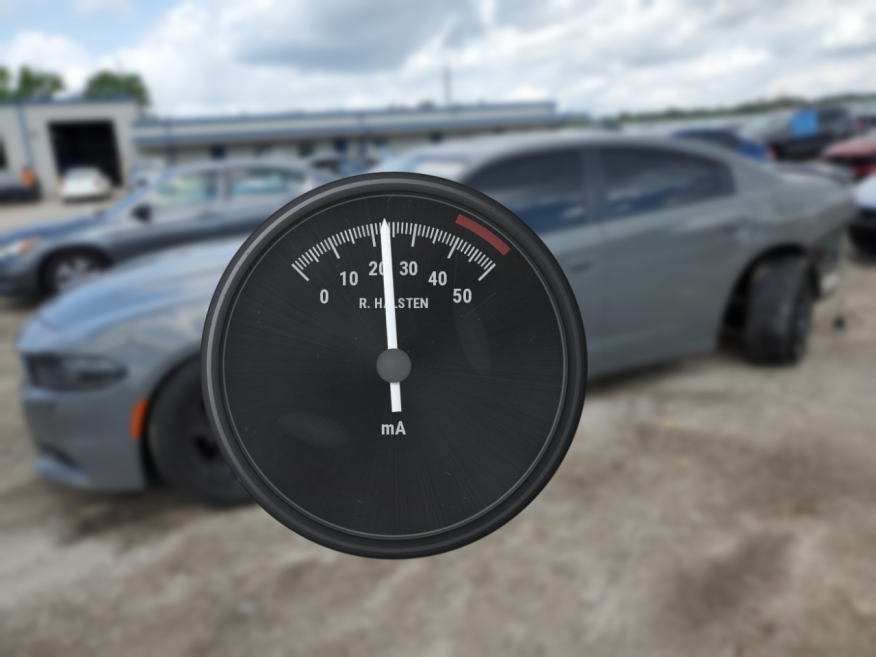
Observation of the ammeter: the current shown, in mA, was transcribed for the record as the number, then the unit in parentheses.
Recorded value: 23 (mA)
